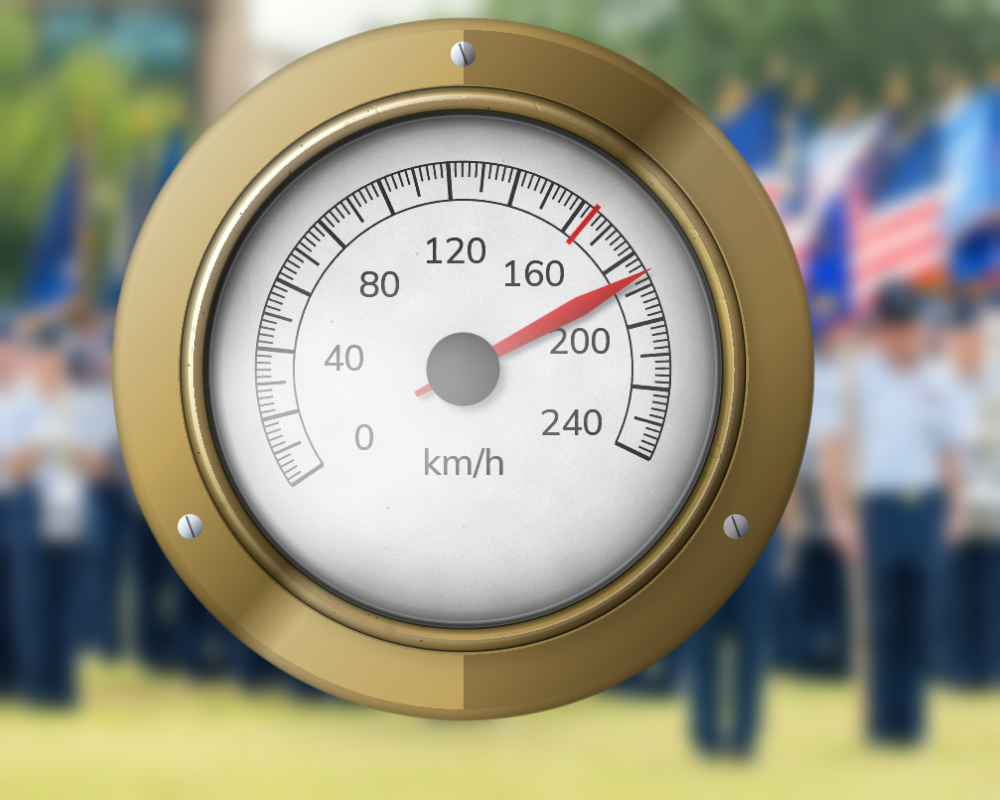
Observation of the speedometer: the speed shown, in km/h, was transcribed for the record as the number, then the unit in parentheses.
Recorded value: 186 (km/h)
